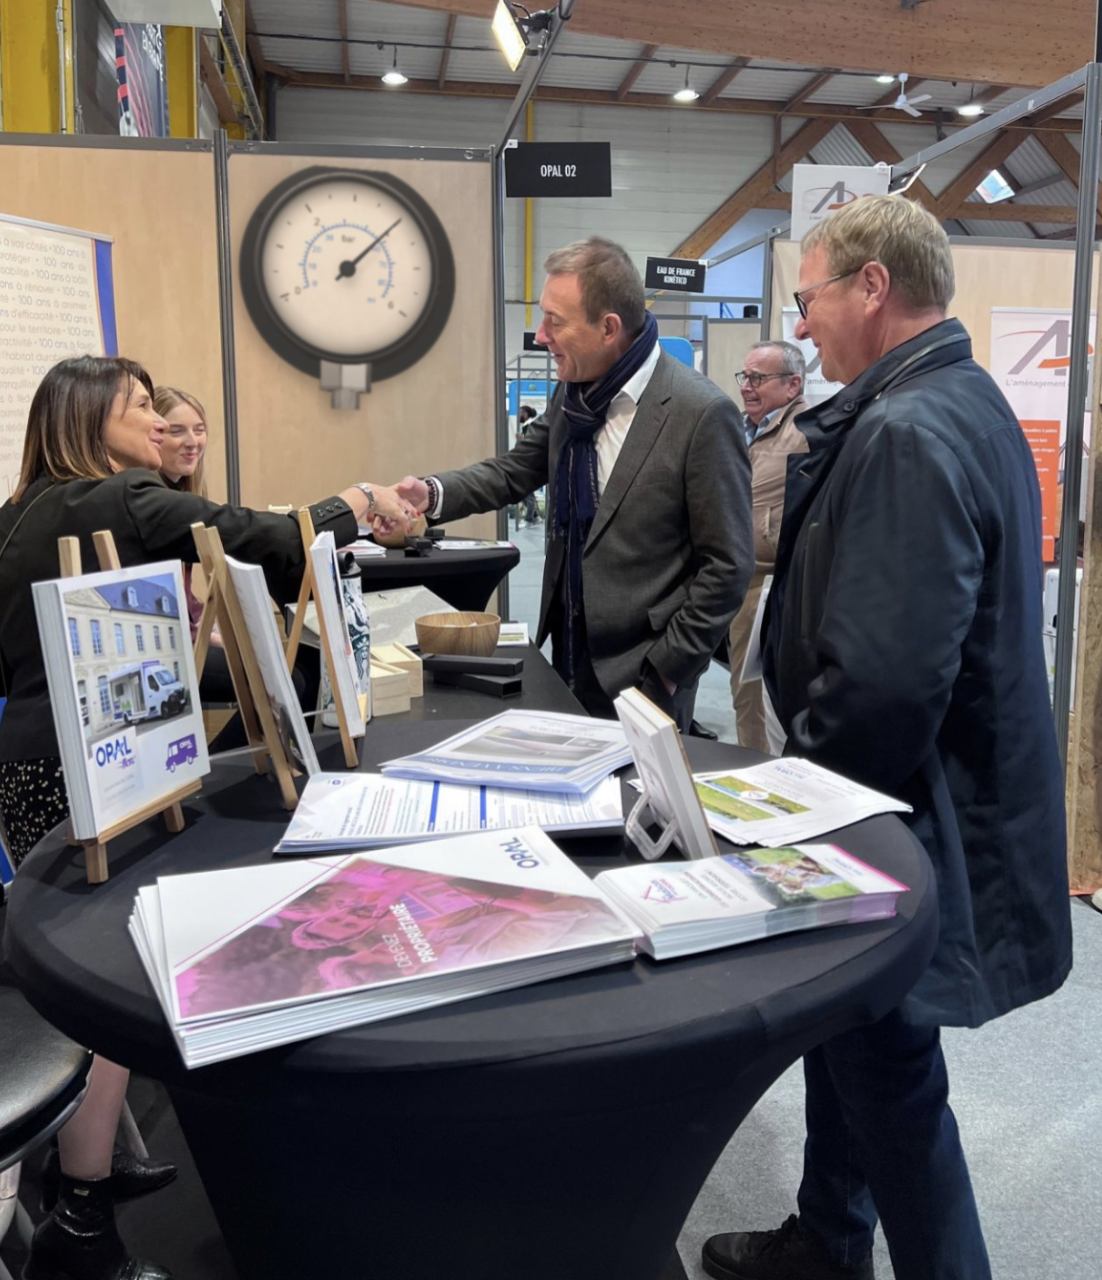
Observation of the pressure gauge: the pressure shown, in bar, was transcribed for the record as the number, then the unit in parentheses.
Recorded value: 4 (bar)
